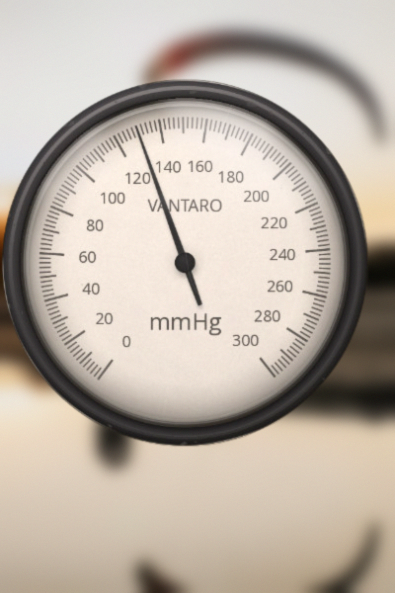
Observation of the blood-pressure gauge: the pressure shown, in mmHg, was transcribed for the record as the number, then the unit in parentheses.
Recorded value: 130 (mmHg)
